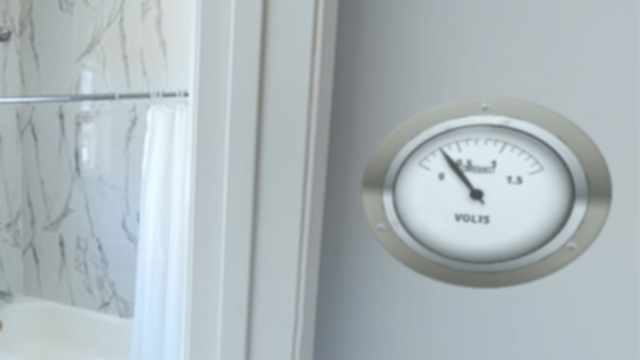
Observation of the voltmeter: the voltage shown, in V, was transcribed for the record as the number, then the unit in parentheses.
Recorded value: 0.3 (V)
